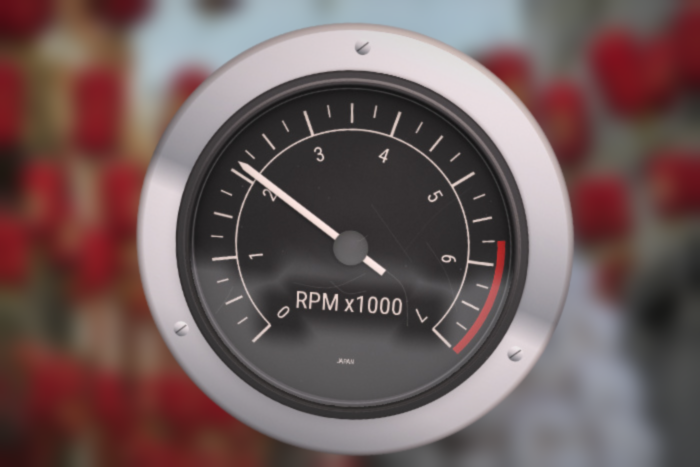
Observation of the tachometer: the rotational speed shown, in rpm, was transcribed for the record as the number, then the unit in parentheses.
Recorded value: 2125 (rpm)
